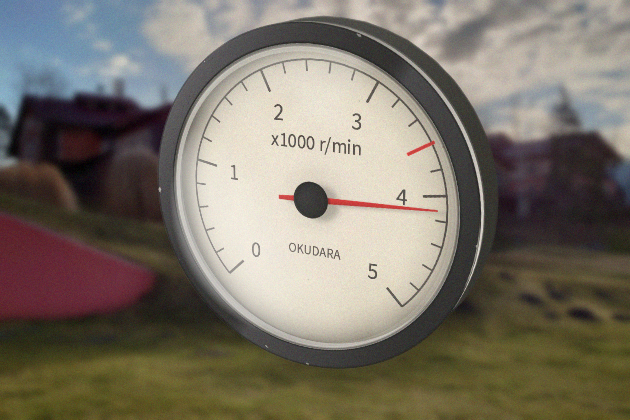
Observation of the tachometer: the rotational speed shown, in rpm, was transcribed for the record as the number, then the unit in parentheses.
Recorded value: 4100 (rpm)
